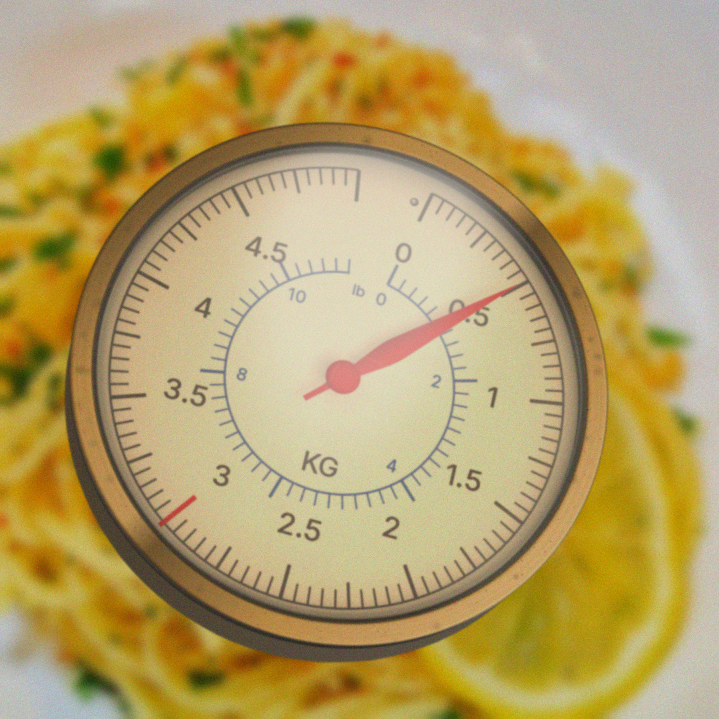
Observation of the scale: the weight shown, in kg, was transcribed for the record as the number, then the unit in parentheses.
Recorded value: 0.5 (kg)
